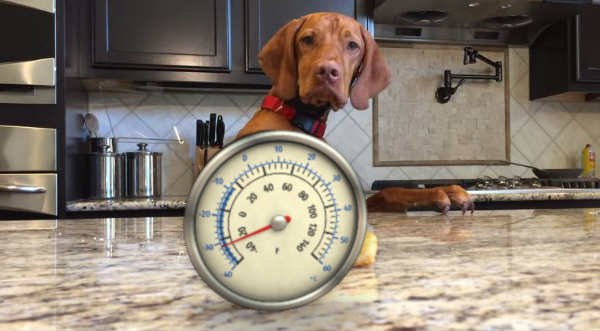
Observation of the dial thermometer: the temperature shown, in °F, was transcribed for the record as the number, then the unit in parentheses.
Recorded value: -24 (°F)
